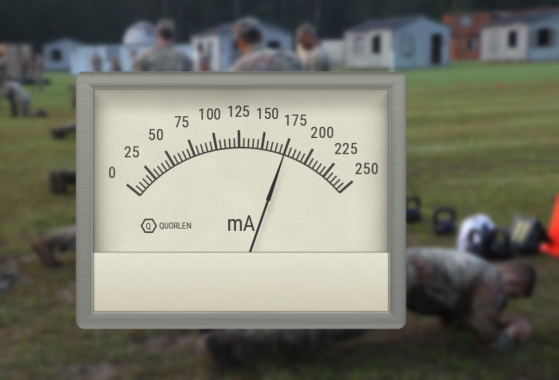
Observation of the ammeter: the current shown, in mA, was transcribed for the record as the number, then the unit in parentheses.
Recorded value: 175 (mA)
